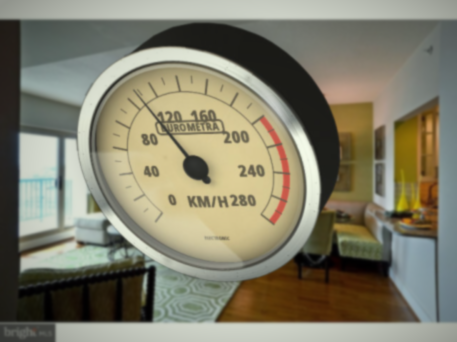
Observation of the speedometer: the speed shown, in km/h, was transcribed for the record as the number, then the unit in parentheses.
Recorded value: 110 (km/h)
